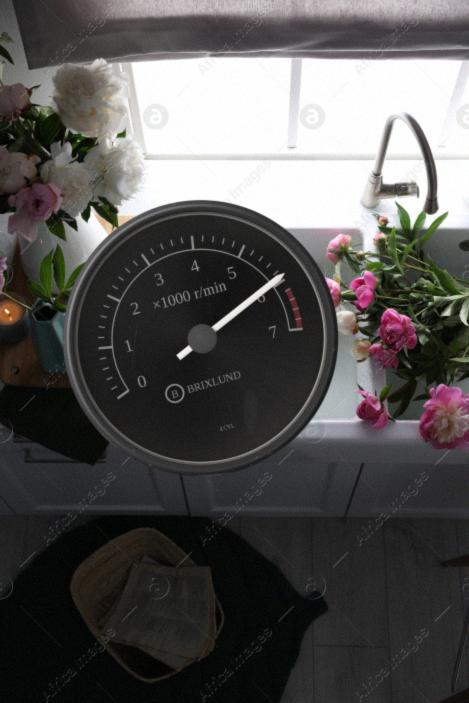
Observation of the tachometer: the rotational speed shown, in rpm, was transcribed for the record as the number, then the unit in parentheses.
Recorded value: 5900 (rpm)
